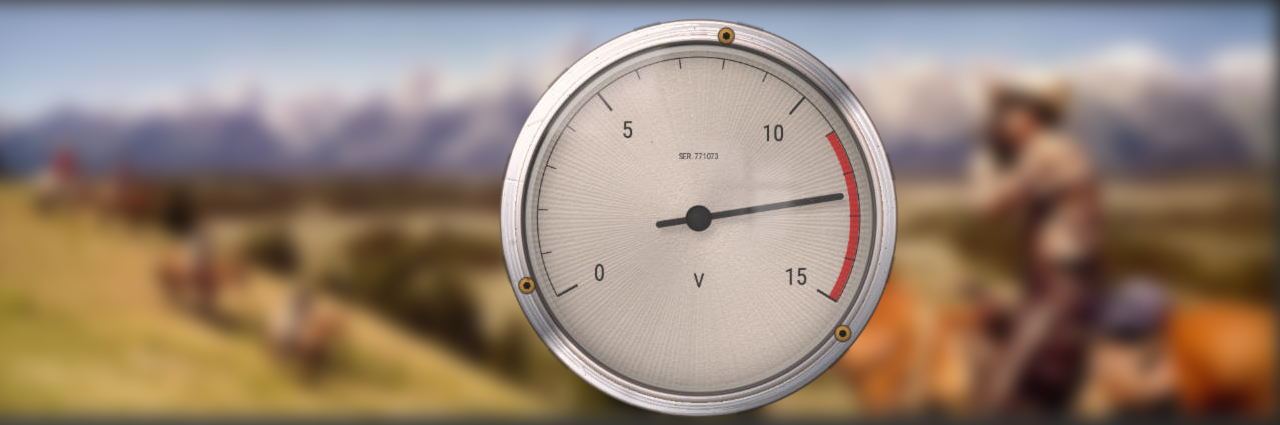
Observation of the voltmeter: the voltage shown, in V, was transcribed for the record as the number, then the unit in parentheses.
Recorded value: 12.5 (V)
